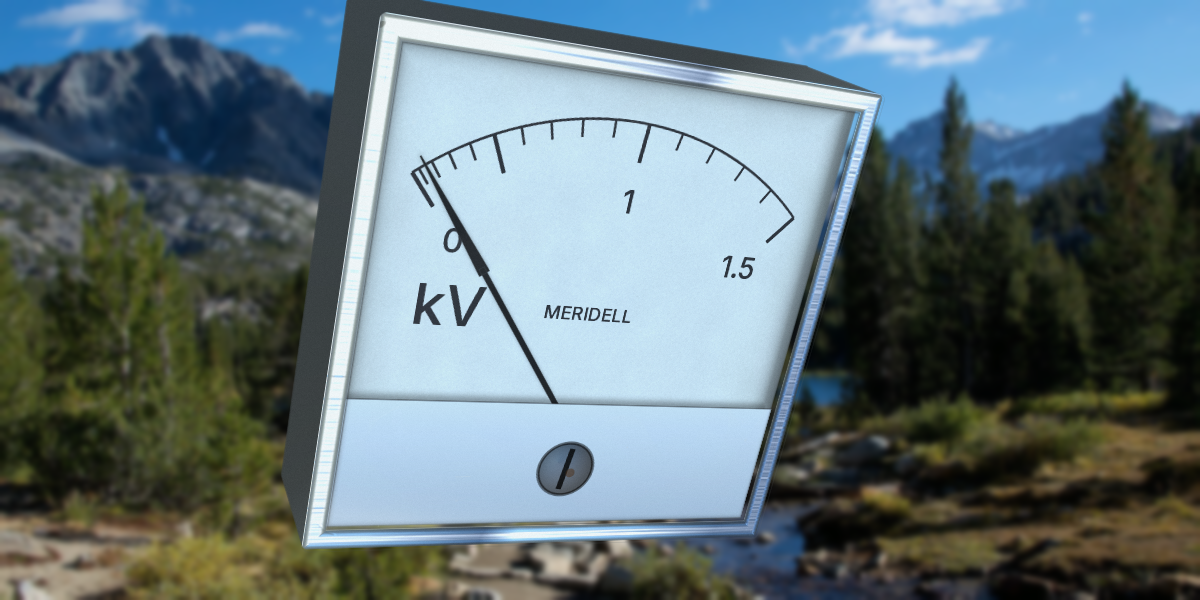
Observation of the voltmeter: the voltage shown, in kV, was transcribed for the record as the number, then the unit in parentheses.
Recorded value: 0.15 (kV)
